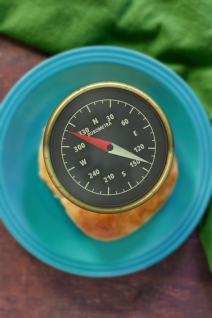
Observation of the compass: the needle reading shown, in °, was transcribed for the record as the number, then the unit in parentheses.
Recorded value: 320 (°)
